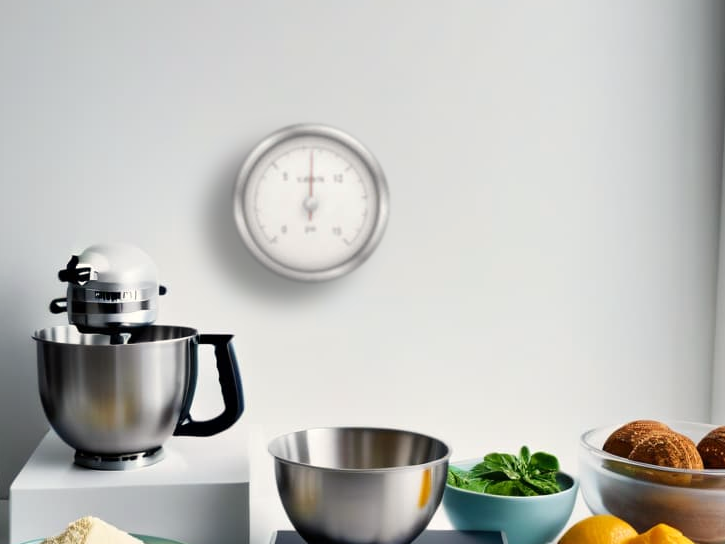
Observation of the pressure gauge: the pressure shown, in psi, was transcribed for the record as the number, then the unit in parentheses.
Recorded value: 7.5 (psi)
